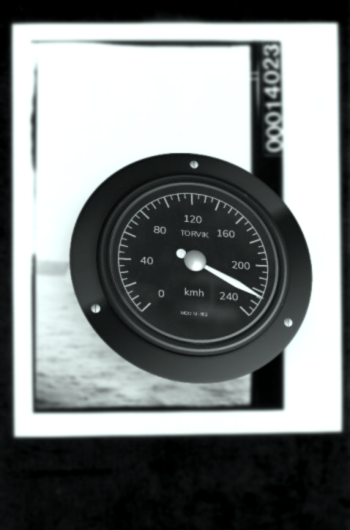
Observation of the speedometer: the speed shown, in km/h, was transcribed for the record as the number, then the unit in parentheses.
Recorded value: 225 (km/h)
